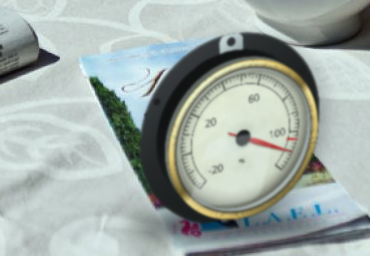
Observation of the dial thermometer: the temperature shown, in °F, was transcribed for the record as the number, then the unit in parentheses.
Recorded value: 110 (°F)
